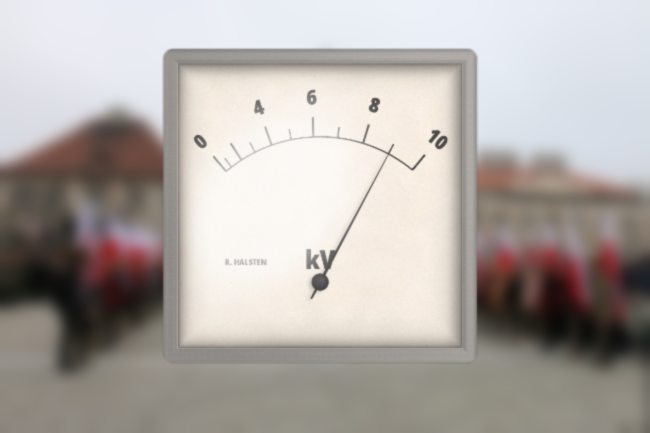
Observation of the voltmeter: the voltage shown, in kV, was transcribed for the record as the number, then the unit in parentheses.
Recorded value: 9 (kV)
